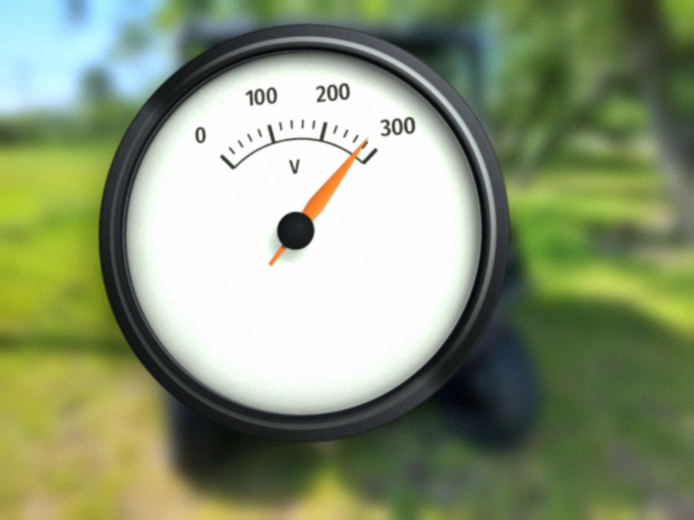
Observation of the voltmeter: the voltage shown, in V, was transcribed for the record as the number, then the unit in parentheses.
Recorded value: 280 (V)
